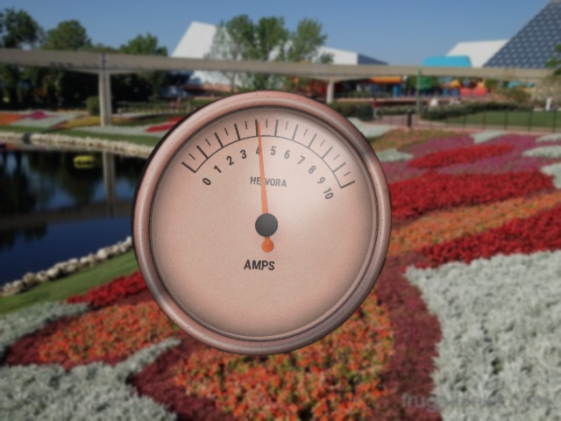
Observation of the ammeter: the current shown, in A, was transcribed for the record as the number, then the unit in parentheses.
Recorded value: 4 (A)
